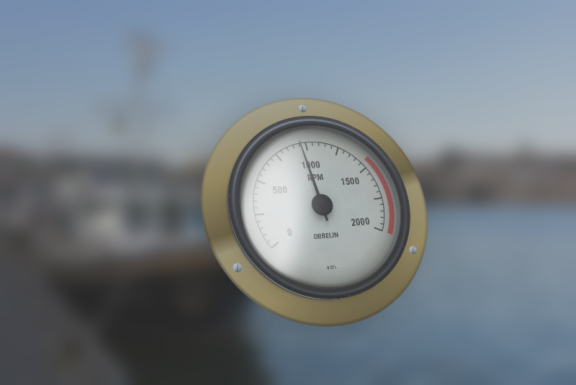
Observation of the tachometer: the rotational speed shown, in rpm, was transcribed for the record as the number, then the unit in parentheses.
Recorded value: 950 (rpm)
